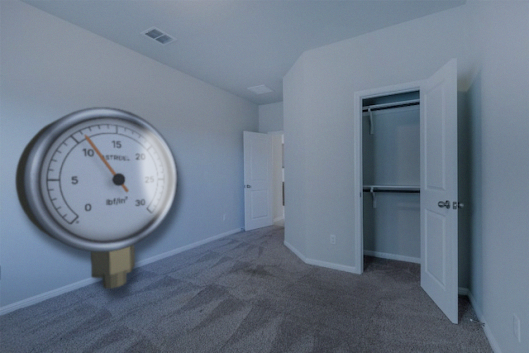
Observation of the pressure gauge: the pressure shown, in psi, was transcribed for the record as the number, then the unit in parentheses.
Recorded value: 11 (psi)
